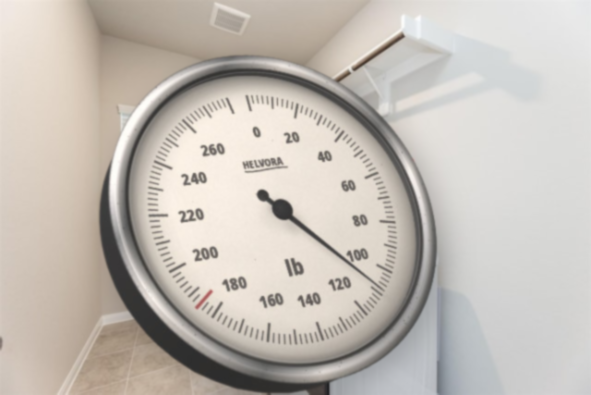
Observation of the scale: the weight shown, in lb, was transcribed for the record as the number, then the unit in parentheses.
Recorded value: 110 (lb)
